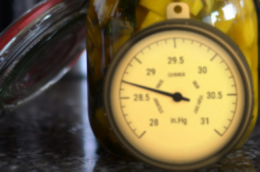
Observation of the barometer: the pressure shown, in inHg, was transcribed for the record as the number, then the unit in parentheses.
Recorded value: 28.7 (inHg)
